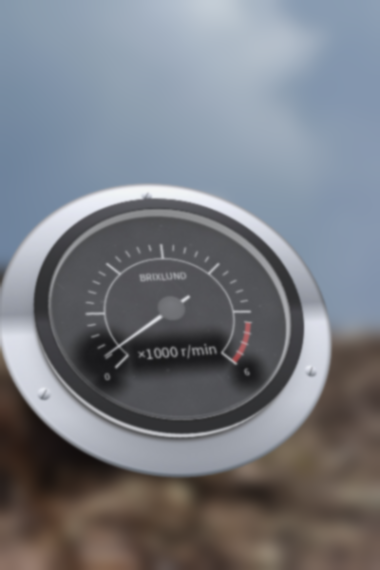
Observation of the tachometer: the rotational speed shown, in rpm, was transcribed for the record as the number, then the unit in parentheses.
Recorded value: 200 (rpm)
